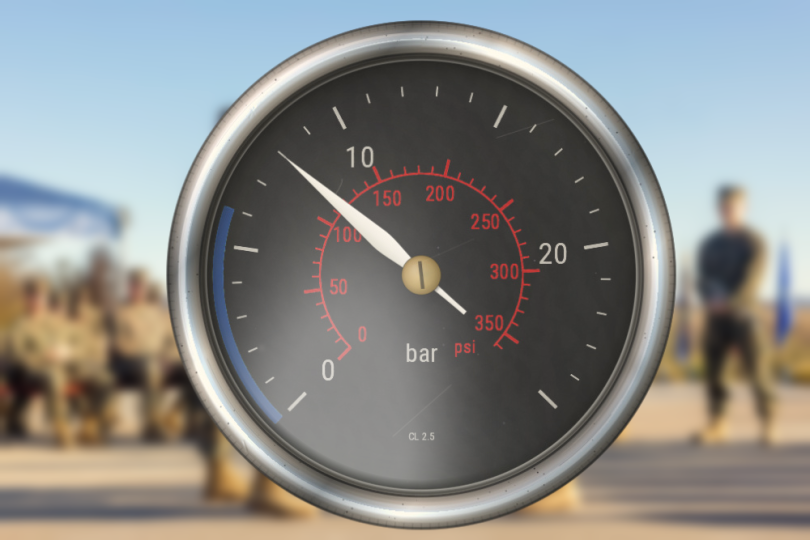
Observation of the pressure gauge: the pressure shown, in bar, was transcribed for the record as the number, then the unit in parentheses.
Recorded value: 8 (bar)
